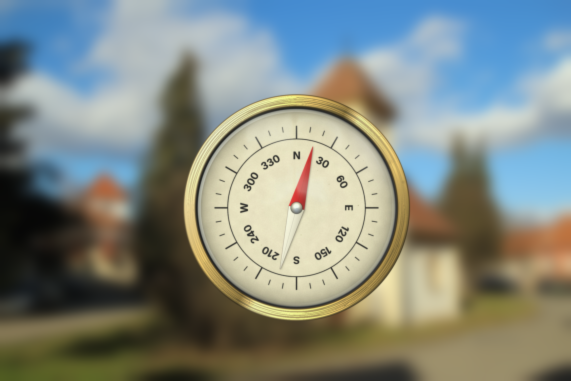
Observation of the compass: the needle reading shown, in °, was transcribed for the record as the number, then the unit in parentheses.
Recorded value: 15 (°)
